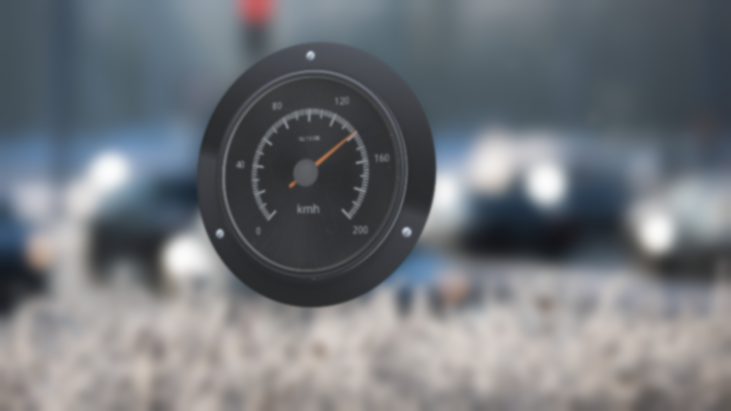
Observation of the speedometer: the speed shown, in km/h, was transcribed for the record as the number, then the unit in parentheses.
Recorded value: 140 (km/h)
